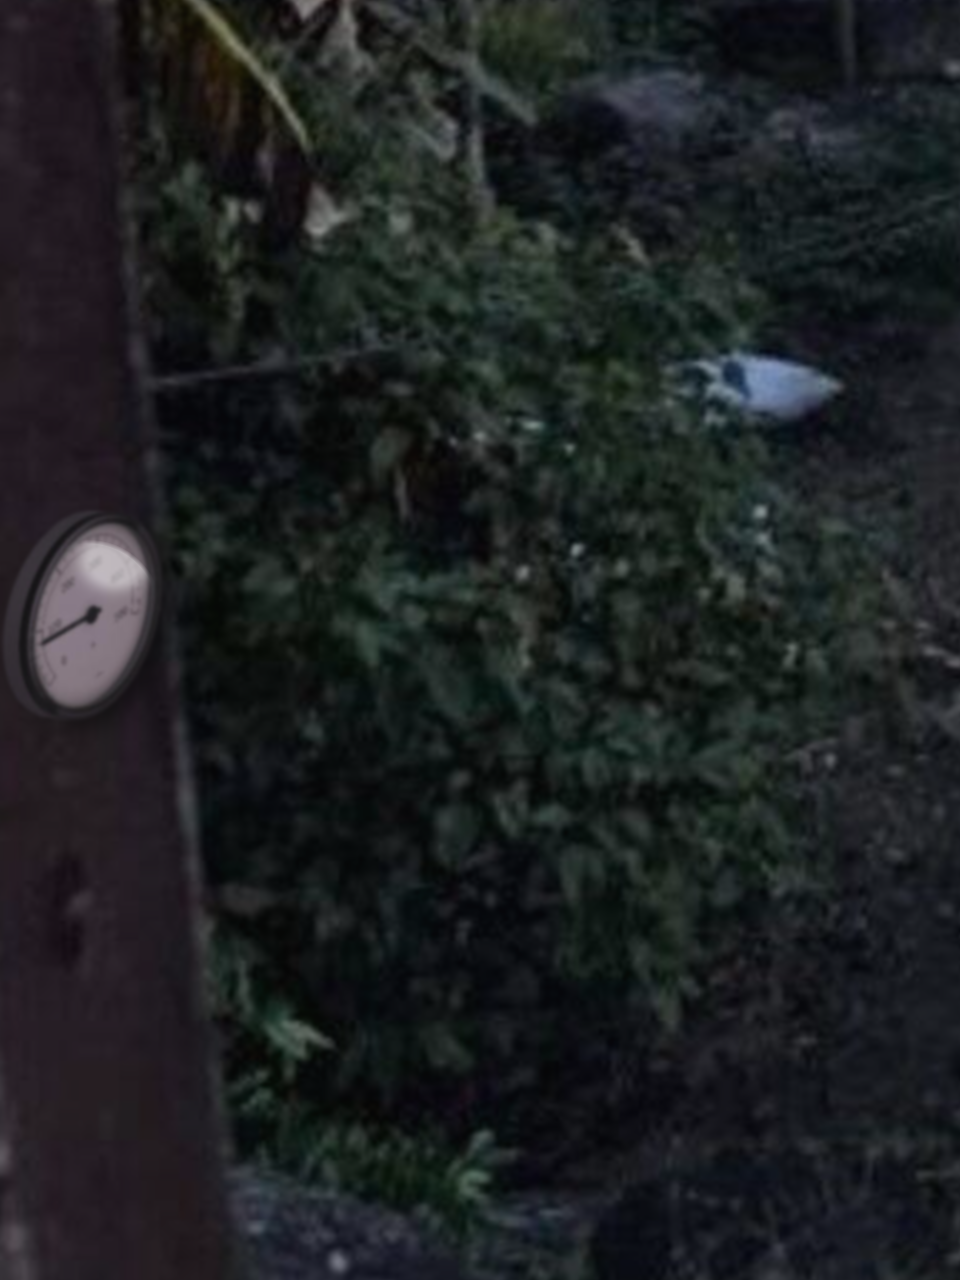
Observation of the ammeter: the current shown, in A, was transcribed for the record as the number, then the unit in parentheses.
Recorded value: 80 (A)
